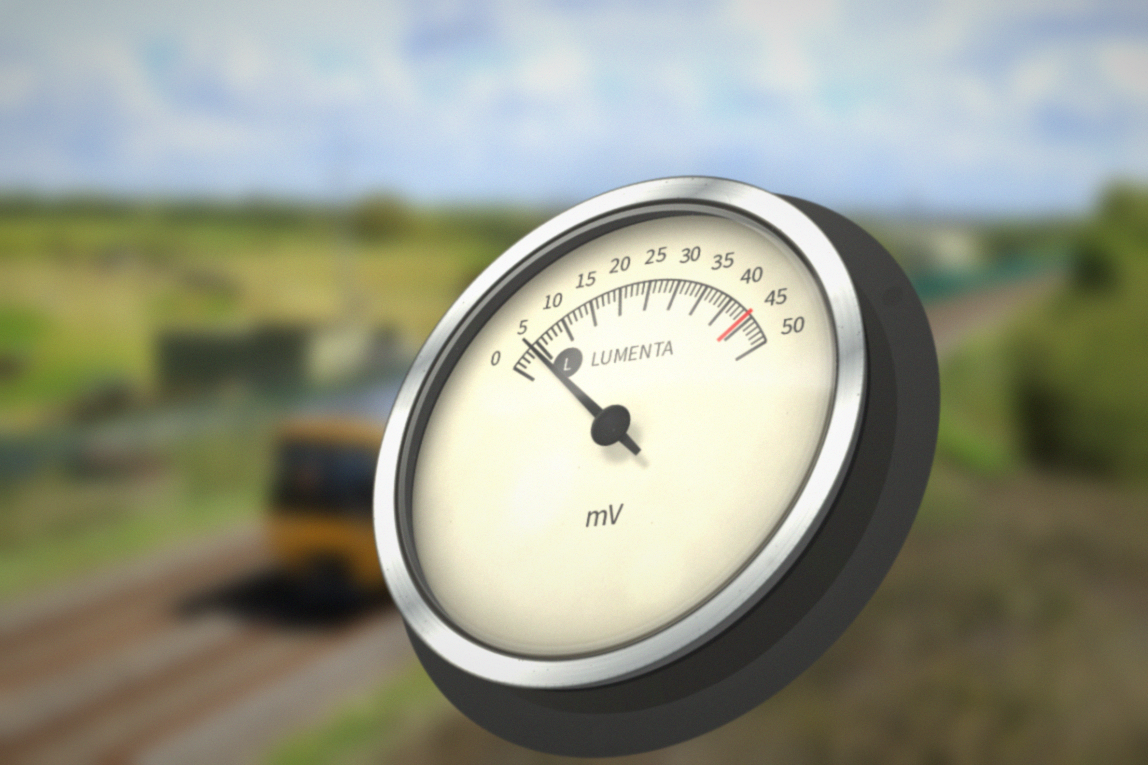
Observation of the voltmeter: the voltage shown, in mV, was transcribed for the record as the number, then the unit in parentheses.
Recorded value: 4 (mV)
